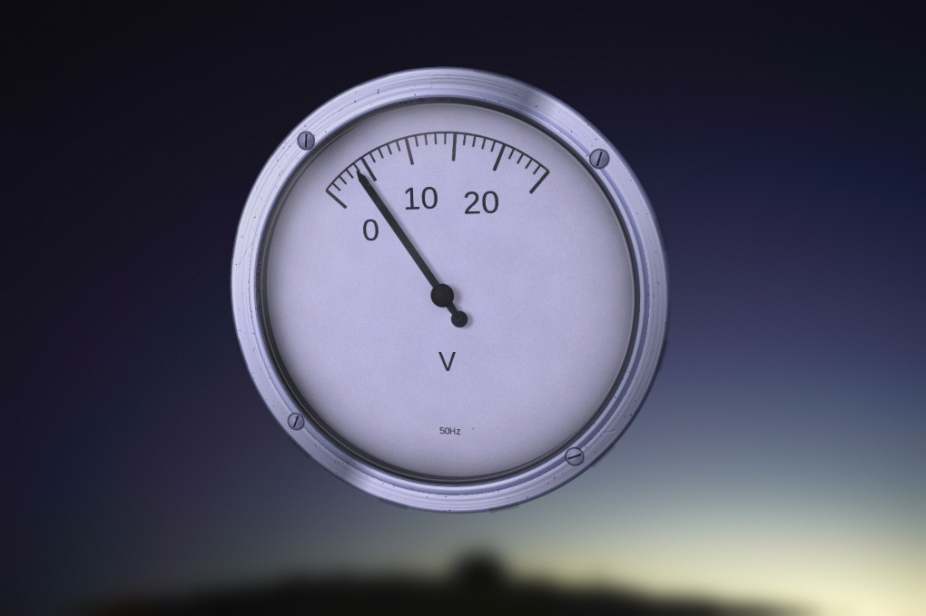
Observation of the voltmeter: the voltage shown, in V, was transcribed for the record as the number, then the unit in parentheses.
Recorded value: 4 (V)
